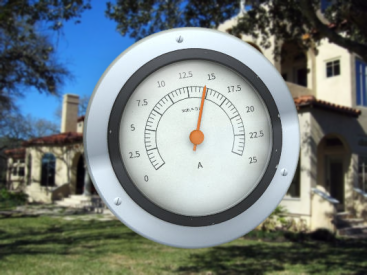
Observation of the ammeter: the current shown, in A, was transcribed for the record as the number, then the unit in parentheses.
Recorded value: 14.5 (A)
